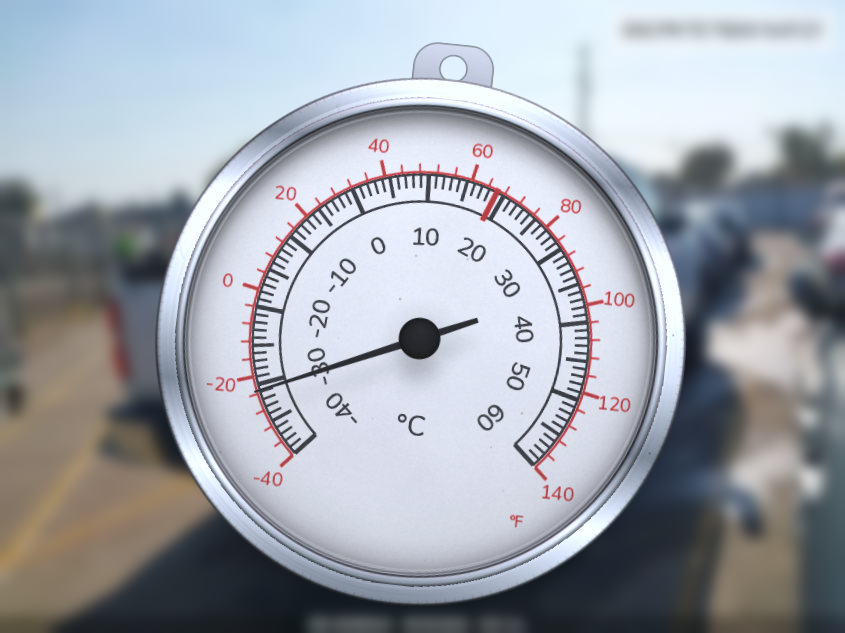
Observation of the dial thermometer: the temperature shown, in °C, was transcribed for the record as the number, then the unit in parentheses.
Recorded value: -31 (°C)
